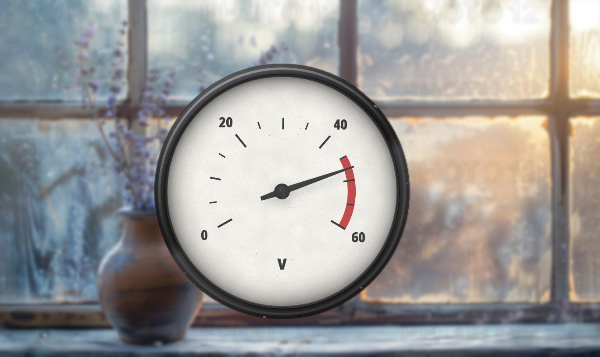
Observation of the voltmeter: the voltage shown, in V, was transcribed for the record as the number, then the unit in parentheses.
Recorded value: 47.5 (V)
